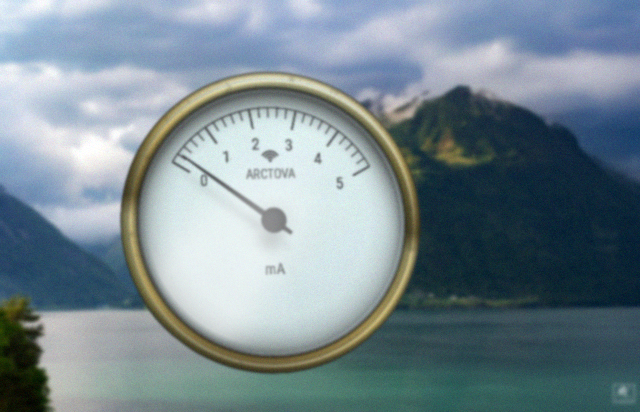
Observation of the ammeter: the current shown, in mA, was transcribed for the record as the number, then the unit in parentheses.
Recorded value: 0.2 (mA)
